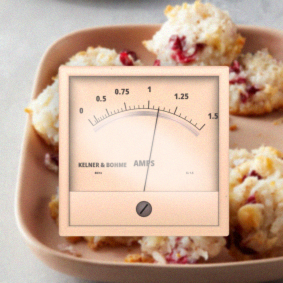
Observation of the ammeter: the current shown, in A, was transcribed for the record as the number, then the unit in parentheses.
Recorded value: 1.1 (A)
